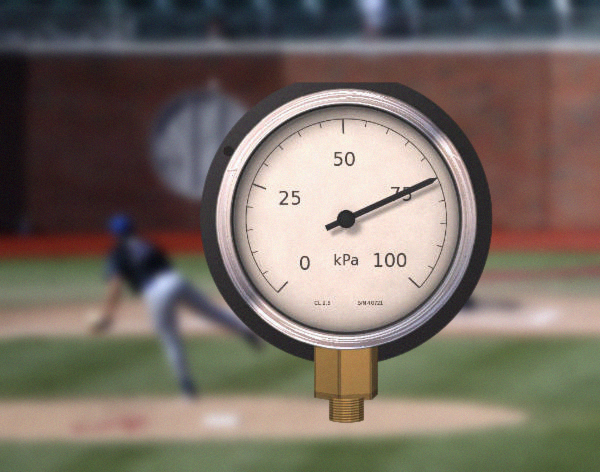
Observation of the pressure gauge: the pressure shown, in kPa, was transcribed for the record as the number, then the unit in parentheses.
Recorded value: 75 (kPa)
